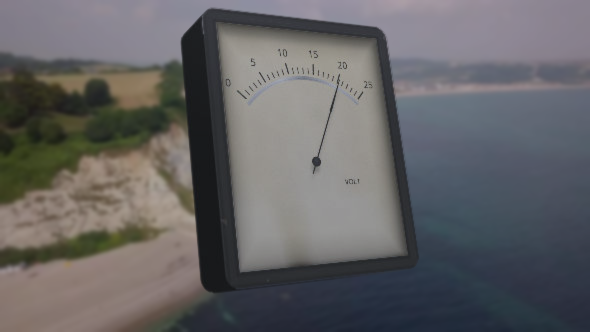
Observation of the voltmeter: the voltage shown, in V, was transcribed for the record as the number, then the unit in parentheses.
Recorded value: 20 (V)
